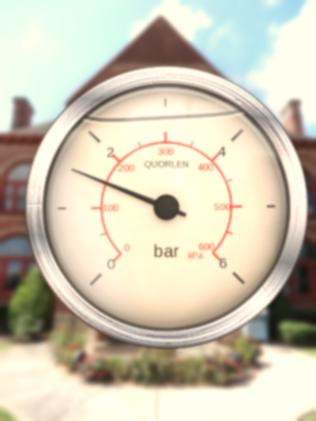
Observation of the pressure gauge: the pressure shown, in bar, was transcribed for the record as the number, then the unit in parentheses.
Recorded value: 1.5 (bar)
